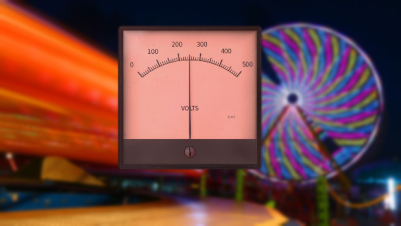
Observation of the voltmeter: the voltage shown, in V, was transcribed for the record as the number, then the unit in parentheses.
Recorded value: 250 (V)
